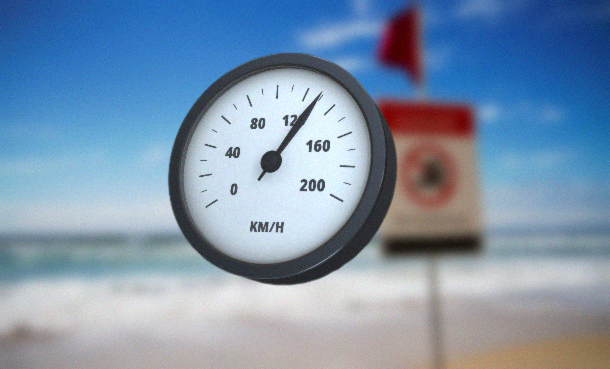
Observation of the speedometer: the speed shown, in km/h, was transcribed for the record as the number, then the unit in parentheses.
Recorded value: 130 (km/h)
